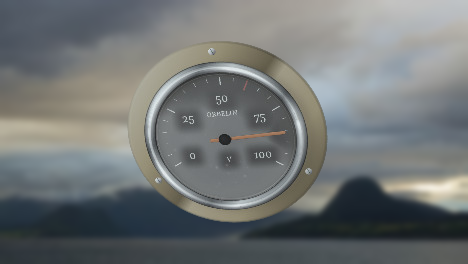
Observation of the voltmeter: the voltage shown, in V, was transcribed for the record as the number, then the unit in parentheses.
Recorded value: 85 (V)
